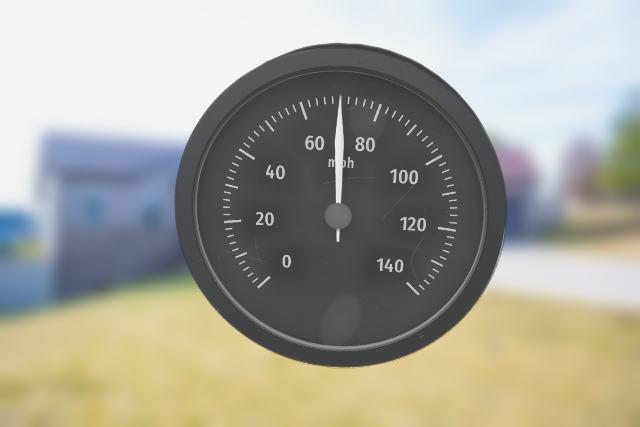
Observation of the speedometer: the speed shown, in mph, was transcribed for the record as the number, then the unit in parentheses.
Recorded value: 70 (mph)
